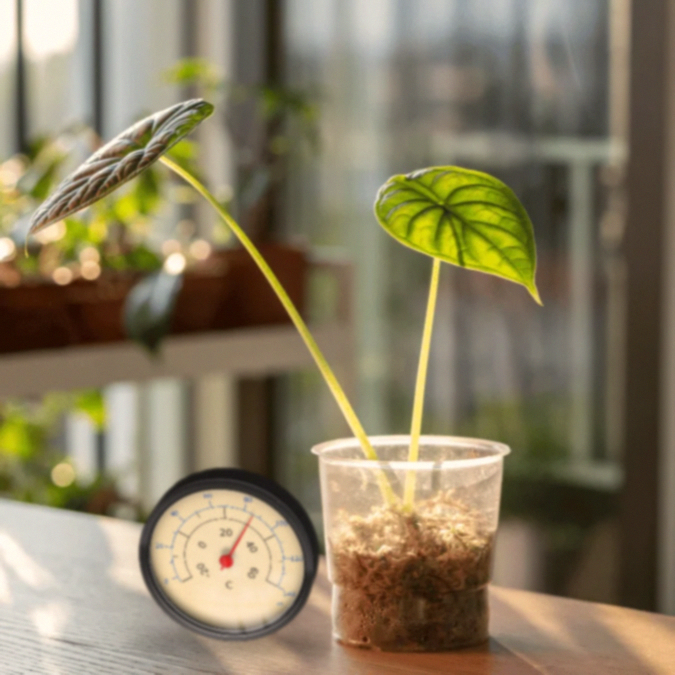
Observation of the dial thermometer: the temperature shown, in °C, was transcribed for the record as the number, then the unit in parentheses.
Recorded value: 30 (°C)
